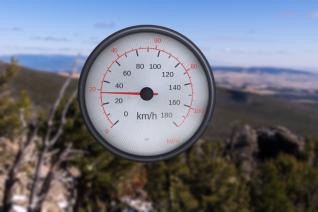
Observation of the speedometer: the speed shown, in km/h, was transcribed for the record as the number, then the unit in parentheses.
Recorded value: 30 (km/h)
